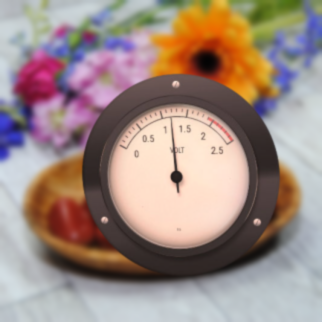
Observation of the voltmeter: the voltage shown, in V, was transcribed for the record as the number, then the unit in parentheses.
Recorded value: 1.2 (V)
